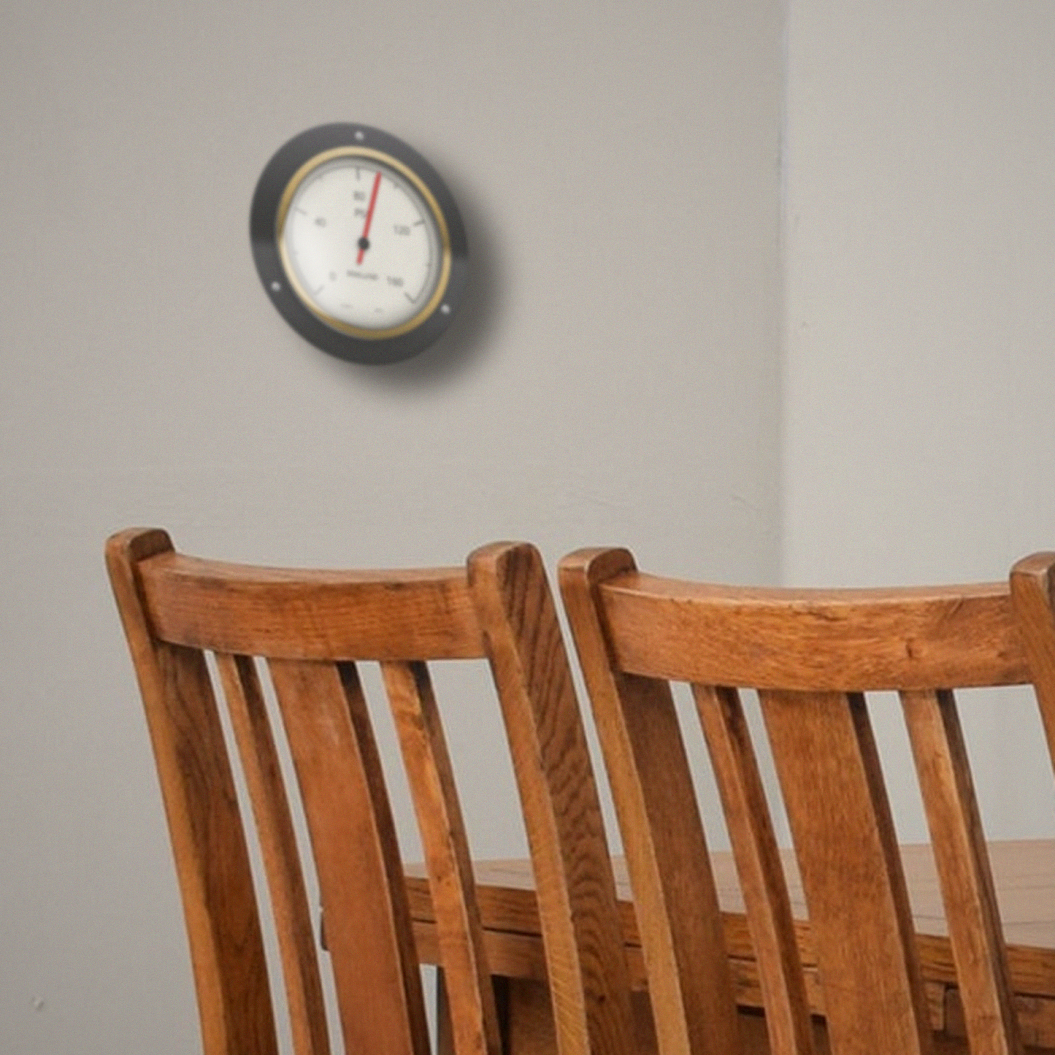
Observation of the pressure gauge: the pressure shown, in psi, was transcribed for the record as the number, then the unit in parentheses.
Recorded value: 90 (psi)
